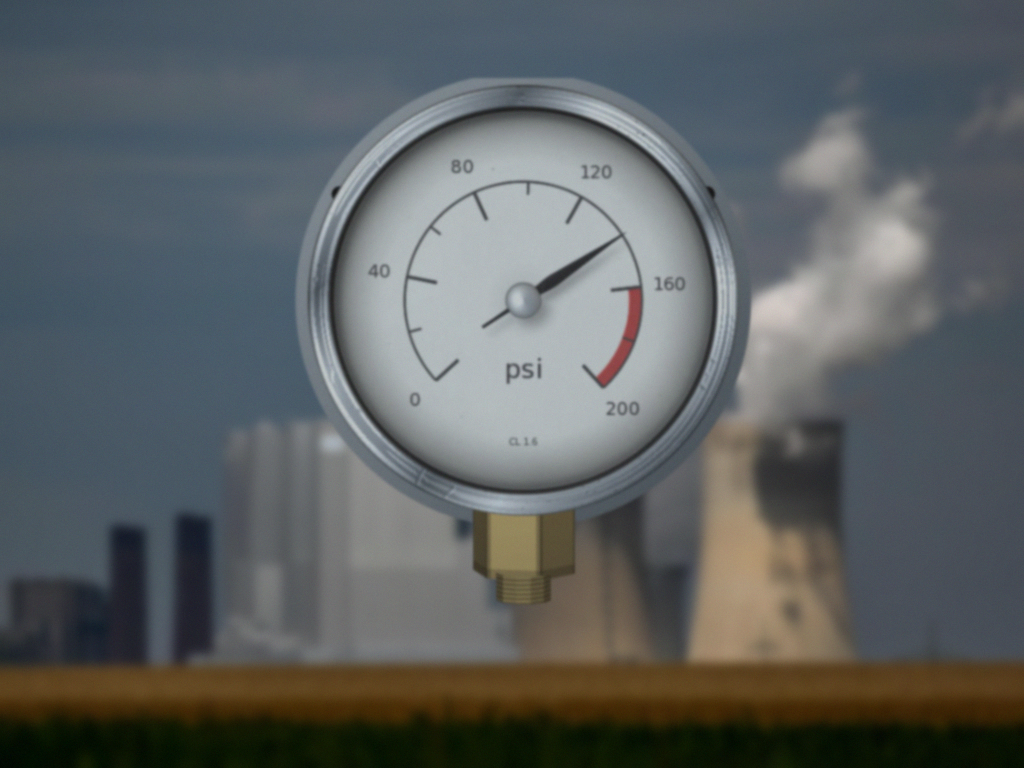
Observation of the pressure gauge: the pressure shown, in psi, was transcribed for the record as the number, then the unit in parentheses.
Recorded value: 140 (psi)
